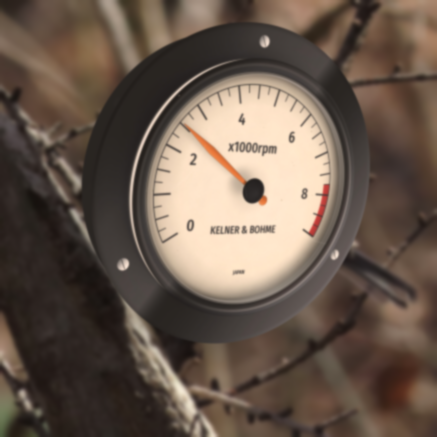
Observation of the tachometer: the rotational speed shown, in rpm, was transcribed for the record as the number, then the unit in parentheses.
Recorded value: 2500 (rpm)
